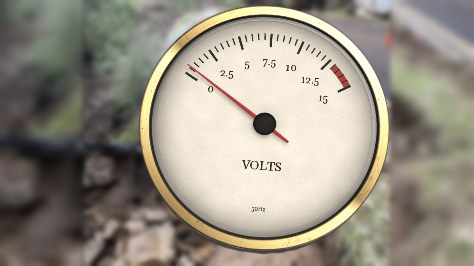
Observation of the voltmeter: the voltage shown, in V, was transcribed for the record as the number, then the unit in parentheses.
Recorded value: 0.5 (V)
